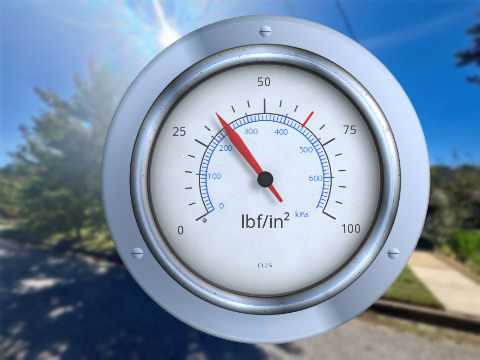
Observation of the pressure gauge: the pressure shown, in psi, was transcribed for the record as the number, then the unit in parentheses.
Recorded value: 35 (psi)
